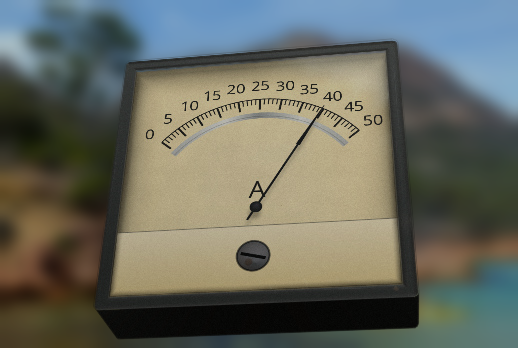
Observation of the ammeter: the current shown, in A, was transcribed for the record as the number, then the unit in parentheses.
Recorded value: 40 (A)
